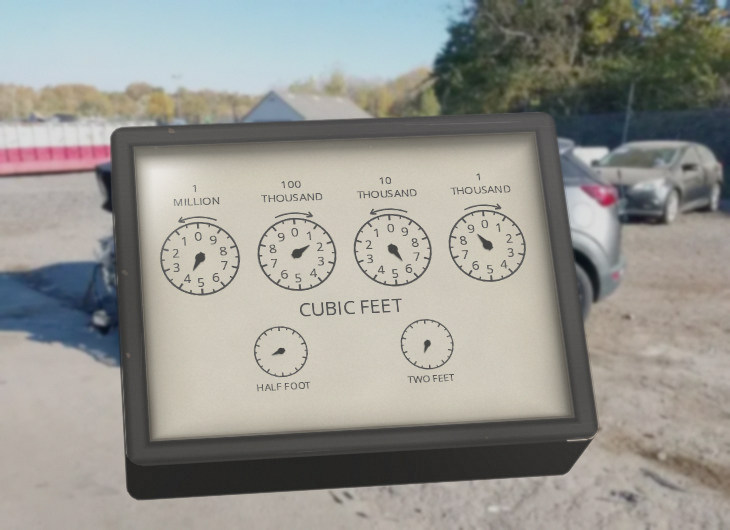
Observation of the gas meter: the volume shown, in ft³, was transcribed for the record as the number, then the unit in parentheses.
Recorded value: 415900 (ft³)
